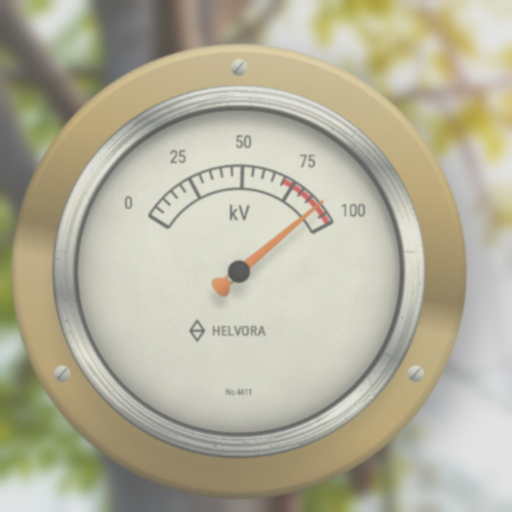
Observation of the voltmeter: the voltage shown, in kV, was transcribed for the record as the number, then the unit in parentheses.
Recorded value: 90 (kV)
